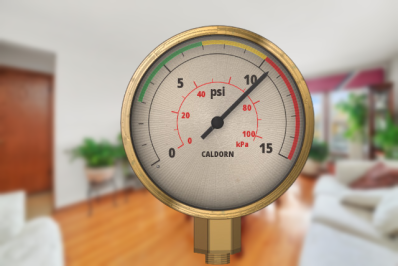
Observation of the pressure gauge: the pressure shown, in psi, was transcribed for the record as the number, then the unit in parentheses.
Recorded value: 10.5 (psi)
